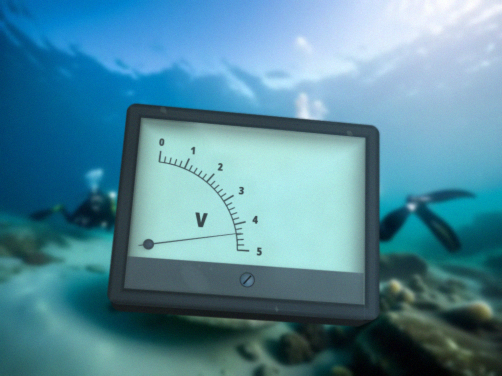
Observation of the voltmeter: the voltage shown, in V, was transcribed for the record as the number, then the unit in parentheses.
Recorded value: 4.4 (V)
